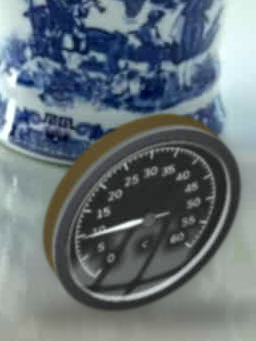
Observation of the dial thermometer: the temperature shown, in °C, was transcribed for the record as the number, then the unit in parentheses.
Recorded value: 10 (°C)
